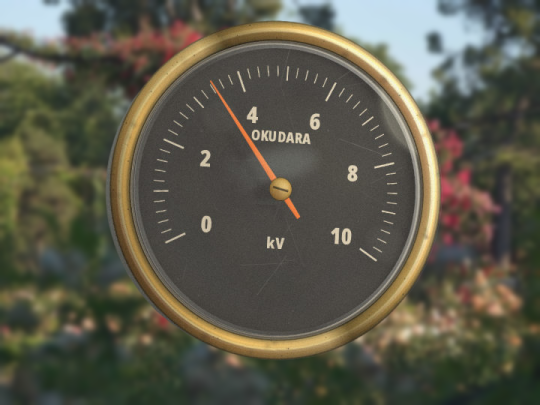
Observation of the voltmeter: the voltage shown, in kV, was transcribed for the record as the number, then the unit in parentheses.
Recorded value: 3.4 (kV)
